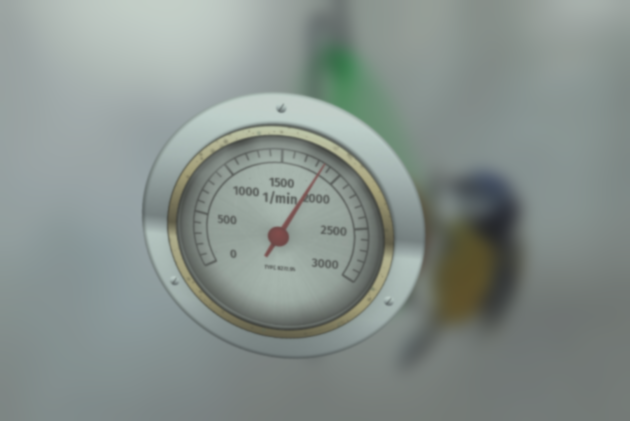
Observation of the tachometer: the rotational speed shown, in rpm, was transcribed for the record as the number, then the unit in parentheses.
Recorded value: 1850 (rpm)
